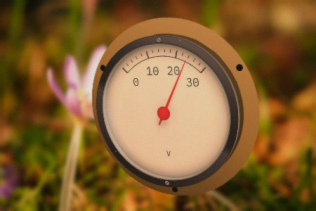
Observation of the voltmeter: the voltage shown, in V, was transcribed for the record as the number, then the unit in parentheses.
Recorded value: 24 (V)
